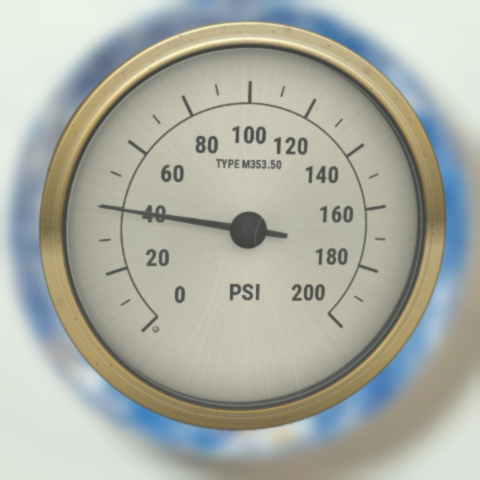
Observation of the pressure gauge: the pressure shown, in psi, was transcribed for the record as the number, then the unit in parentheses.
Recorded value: 40 (psi)
